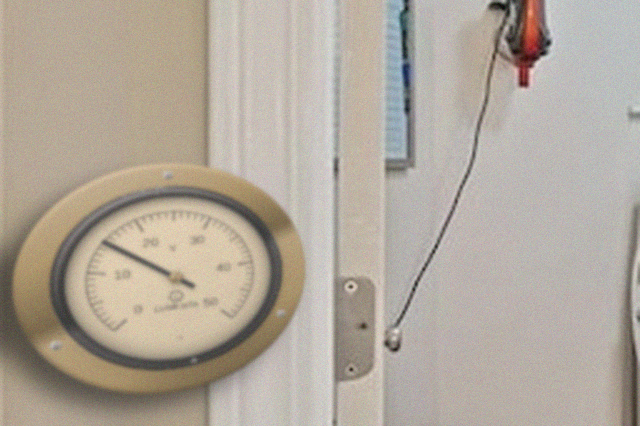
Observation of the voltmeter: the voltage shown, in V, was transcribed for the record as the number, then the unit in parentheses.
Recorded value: 15 (V)
